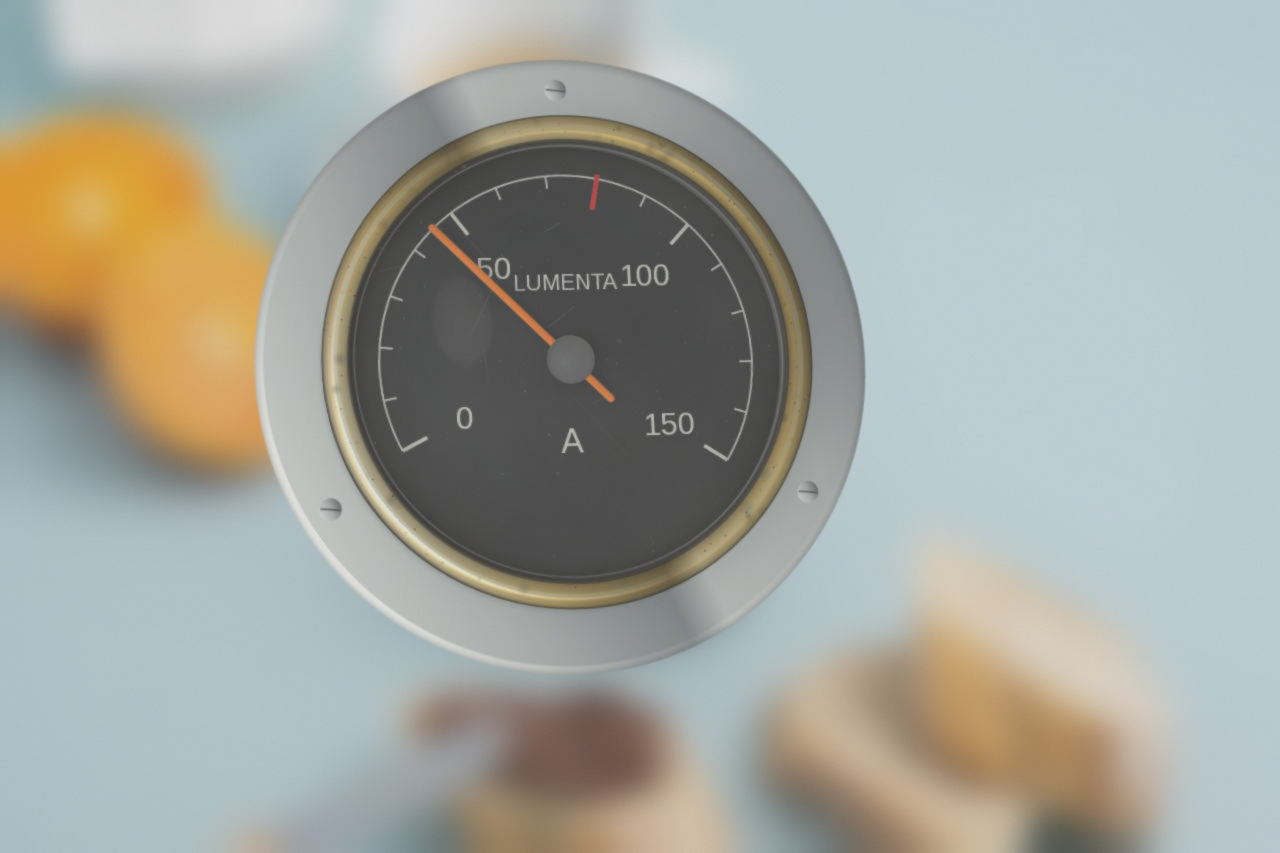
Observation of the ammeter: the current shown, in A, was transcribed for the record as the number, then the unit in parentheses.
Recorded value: 45 (A)
